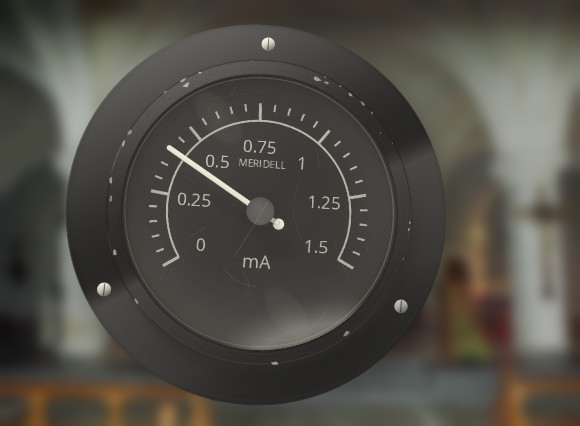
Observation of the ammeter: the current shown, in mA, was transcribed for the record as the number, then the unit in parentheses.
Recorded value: 0.4 (mA)
